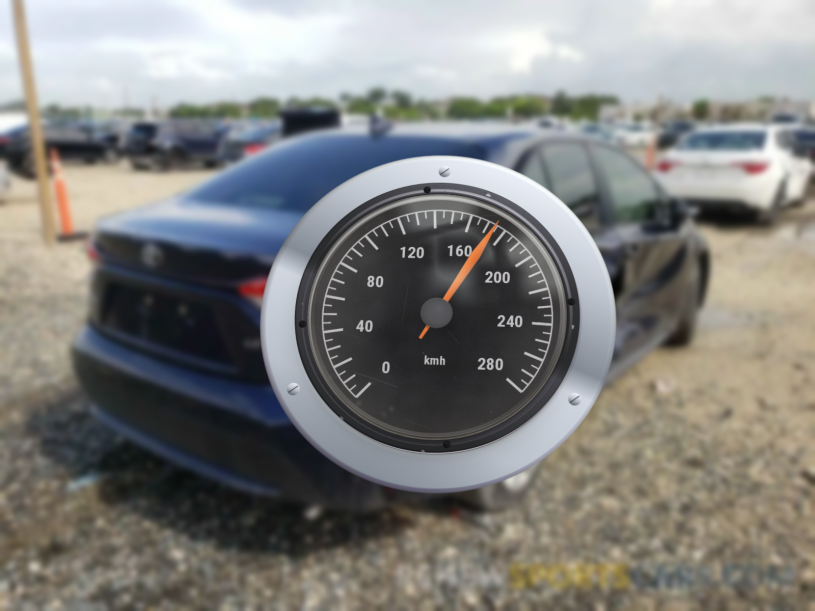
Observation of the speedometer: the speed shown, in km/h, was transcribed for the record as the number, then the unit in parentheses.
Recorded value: 175 (km/h)
